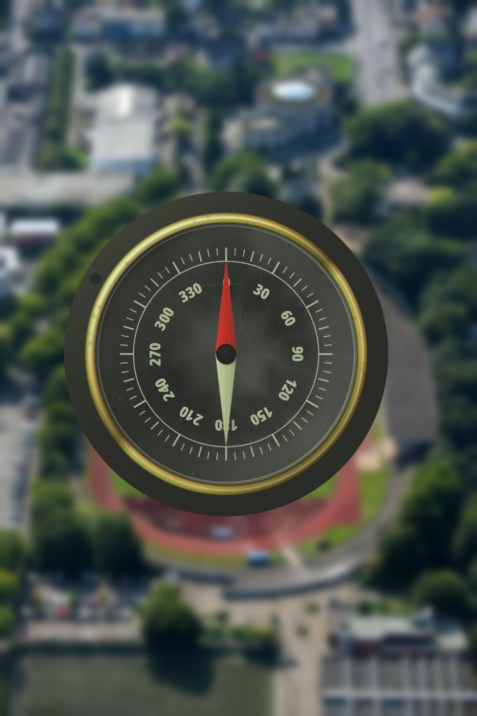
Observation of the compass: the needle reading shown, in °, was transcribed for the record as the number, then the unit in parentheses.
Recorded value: 0 (°)
